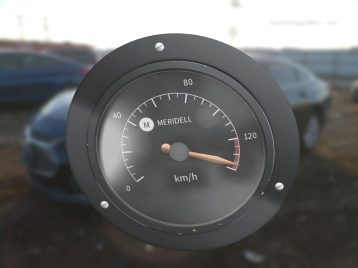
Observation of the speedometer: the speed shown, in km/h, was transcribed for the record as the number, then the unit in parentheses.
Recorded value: 135 (km/h)
